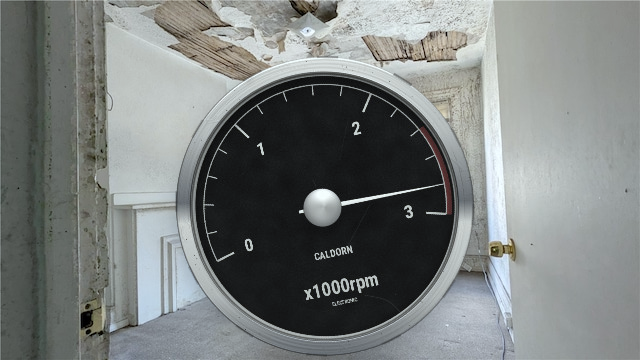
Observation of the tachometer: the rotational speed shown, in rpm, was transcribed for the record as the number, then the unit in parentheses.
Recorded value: 2800 (rpm)
